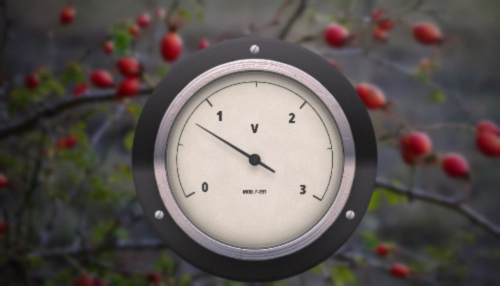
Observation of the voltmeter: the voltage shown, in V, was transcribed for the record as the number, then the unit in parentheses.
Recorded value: 0.75 (V)
